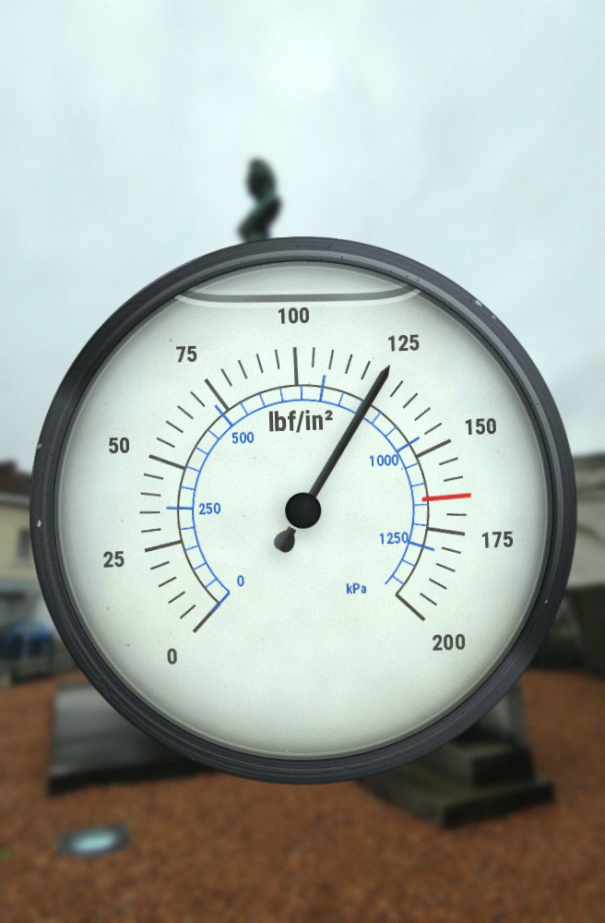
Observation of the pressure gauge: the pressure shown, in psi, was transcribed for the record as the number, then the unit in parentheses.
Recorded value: 125 (psi)
